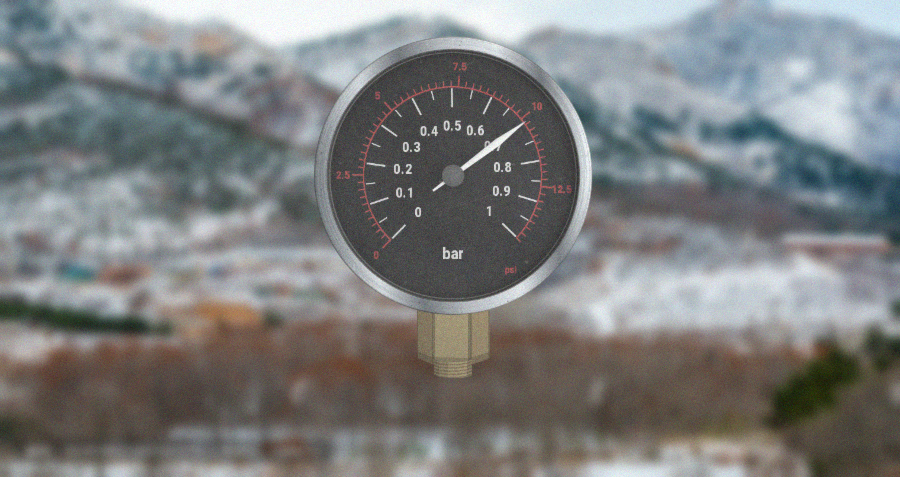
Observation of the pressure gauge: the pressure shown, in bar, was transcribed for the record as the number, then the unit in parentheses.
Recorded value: 0.7 (bar)
